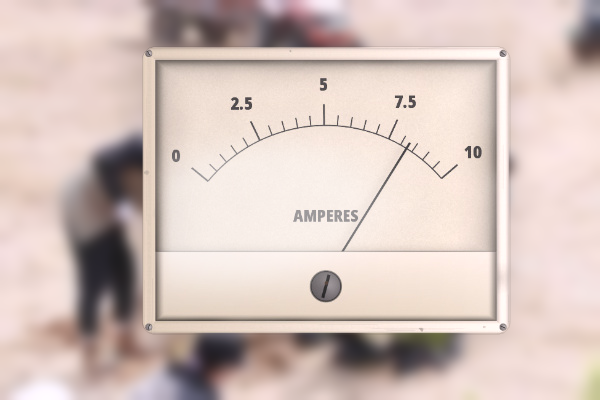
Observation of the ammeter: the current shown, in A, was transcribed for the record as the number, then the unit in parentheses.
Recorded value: 8.25 (A)
